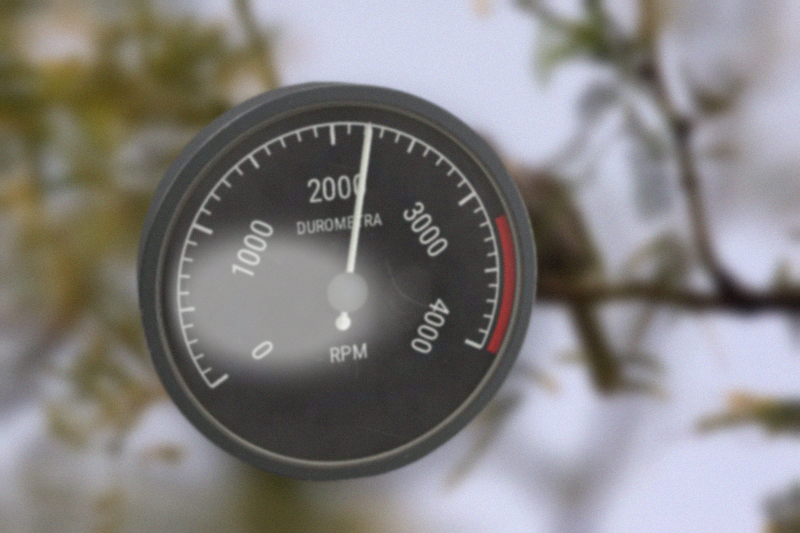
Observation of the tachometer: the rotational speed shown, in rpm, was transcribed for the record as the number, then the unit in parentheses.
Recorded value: 2200 (rpm)
